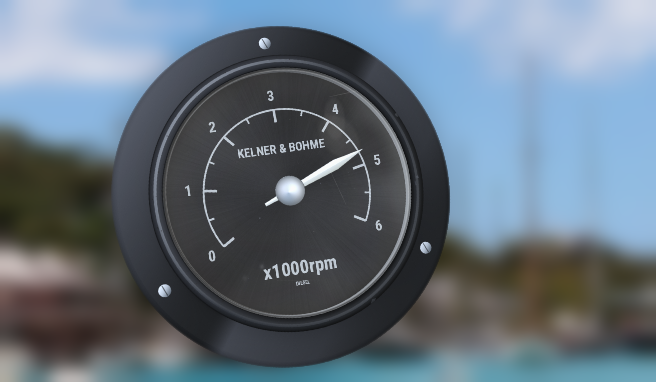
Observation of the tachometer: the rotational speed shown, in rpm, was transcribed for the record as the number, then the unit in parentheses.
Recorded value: 4750 (rpm)
